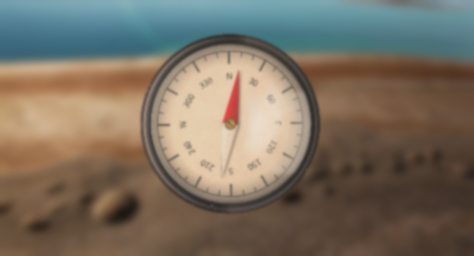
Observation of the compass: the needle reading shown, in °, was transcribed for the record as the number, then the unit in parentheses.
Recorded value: 10 (°)
